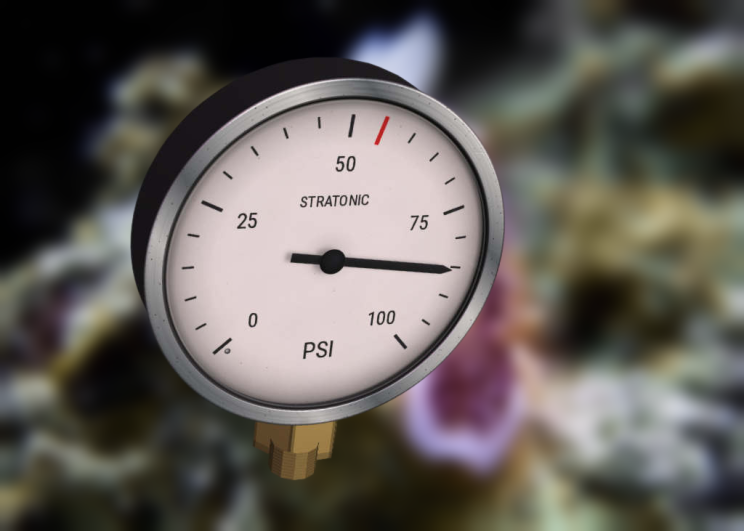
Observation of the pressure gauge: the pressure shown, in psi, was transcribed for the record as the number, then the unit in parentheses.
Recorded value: 85 (psi)
